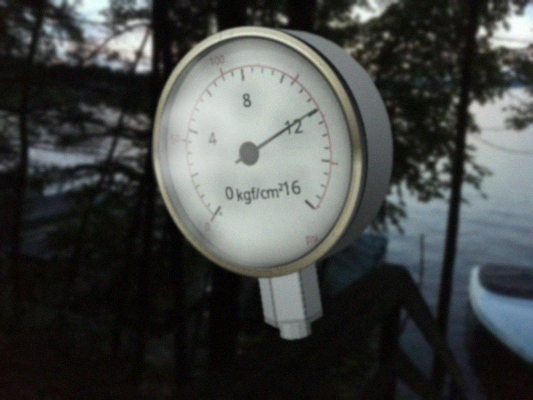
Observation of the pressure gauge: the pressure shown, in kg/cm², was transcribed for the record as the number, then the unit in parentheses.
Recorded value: 12 (kg/cm²)
